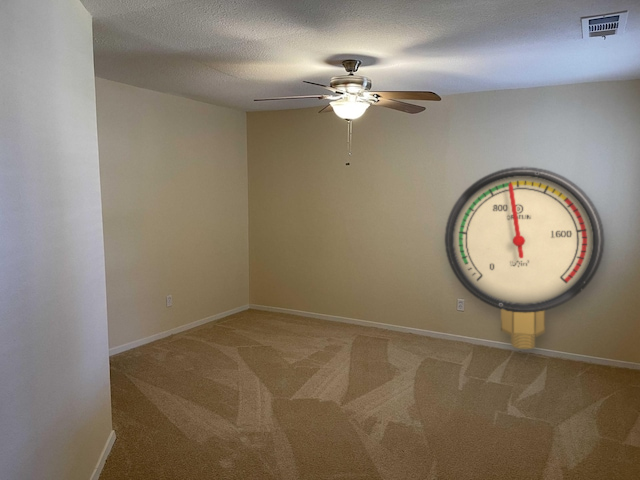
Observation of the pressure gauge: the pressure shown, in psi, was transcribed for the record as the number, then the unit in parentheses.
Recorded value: 950 (psi)
